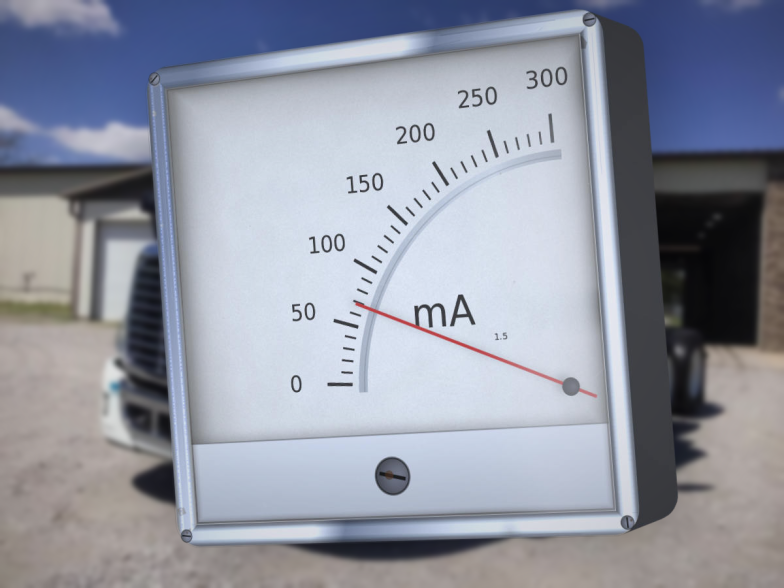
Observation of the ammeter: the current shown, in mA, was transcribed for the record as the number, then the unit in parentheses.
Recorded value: 70 (mA)
